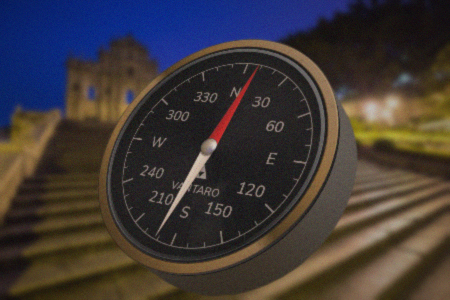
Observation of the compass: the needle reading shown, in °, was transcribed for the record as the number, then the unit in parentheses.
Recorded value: 10 (°)
